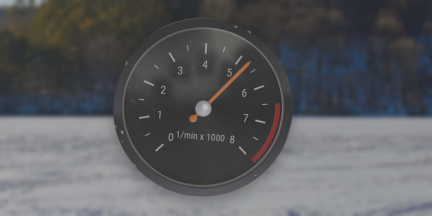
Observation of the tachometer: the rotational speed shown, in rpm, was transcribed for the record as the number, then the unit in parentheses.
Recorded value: 5250 (rpm)
